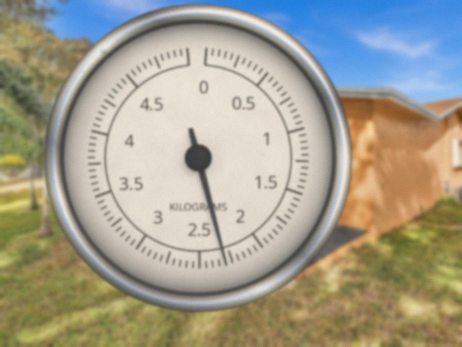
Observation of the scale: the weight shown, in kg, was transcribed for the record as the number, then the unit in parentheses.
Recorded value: 2.3 (kg)
